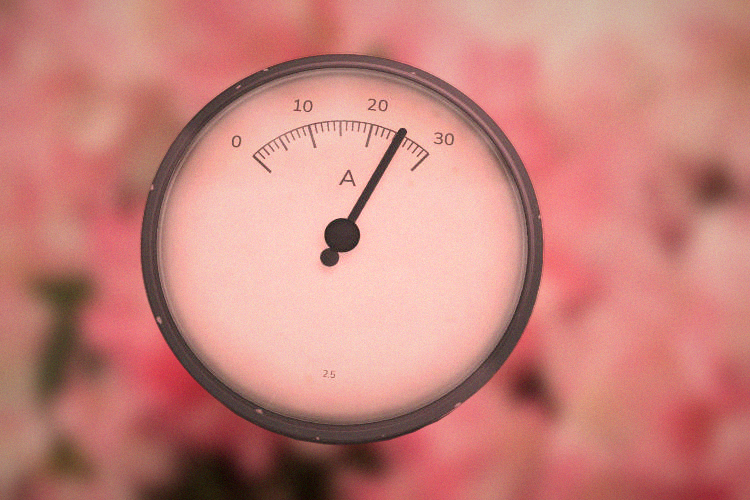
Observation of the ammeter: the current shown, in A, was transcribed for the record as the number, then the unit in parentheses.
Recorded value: 25 (A)
